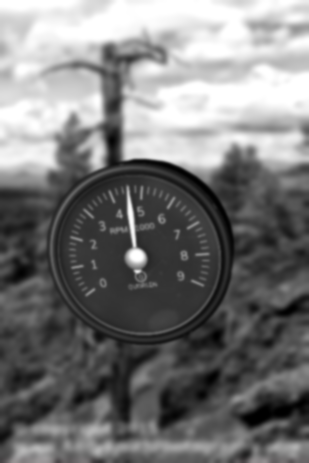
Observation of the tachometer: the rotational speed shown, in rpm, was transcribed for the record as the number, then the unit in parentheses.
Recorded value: 4600 (rpm)
